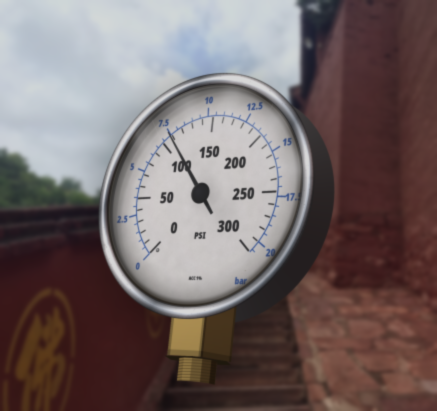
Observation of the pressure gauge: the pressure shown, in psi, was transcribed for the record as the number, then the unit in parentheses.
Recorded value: 110 (psi)
